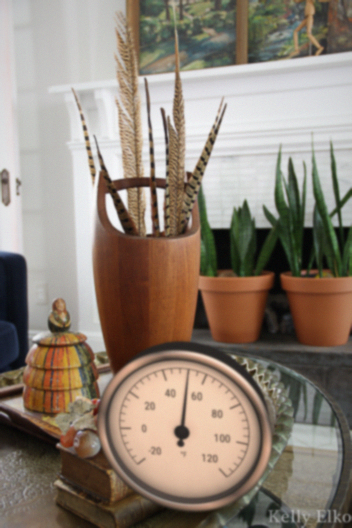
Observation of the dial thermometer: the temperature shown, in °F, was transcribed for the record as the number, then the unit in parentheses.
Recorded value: 52 (°F)
